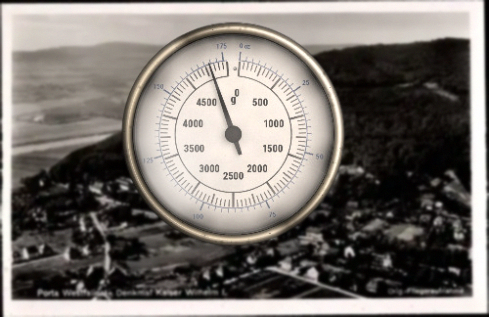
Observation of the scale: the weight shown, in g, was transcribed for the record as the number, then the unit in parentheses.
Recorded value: 4800 (g)
